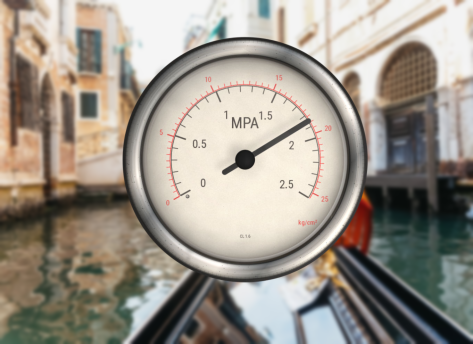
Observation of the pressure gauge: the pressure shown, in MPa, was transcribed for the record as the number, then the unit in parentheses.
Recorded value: 1.85 (MPa)
